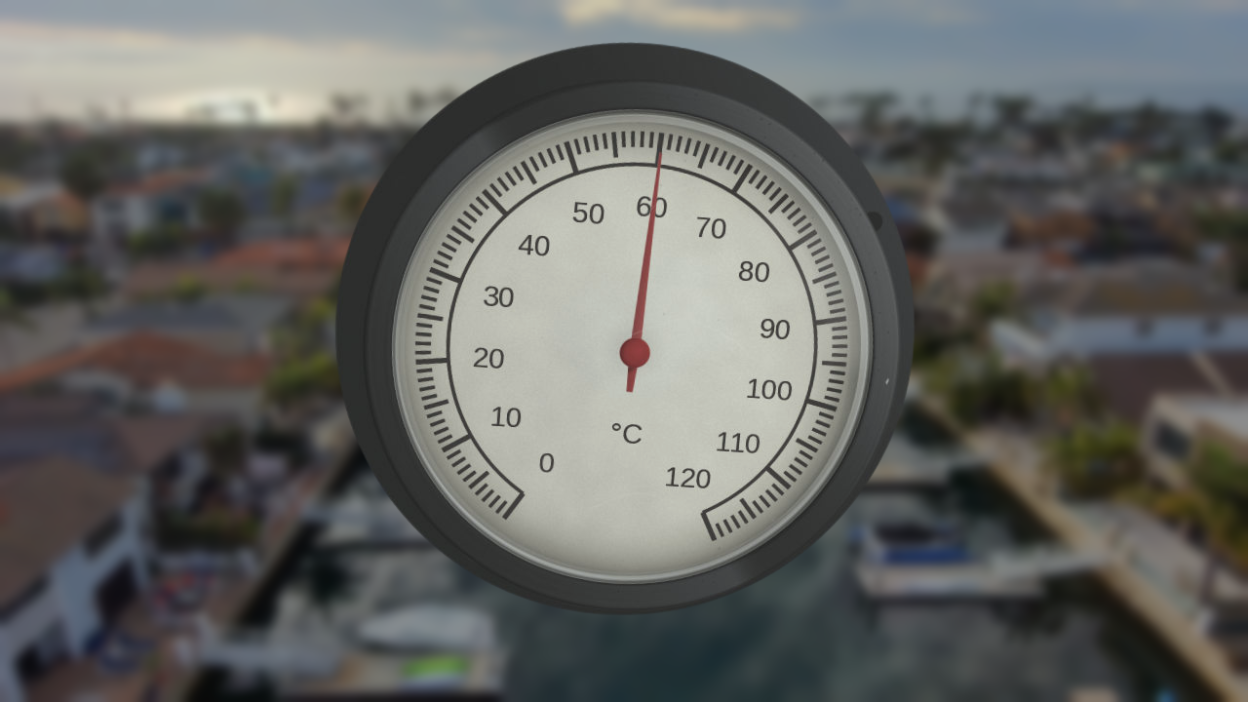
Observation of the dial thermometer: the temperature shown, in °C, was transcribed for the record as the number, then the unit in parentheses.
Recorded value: 60 (°C)
